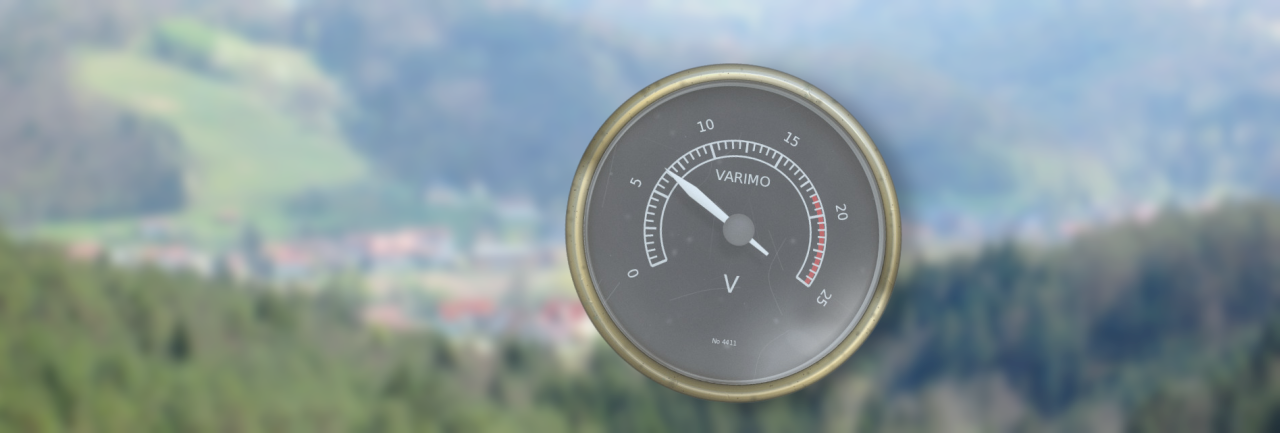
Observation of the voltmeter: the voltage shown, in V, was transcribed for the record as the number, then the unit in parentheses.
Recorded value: 6.5 (V)
